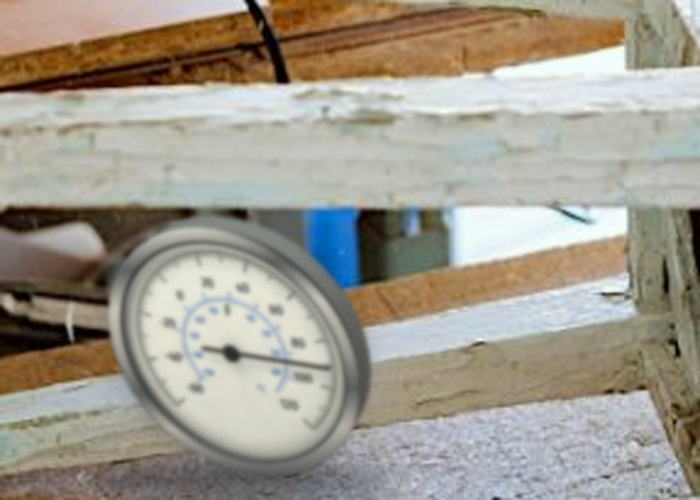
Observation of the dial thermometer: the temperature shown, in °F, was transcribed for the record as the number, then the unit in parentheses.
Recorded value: 90 (°F)
